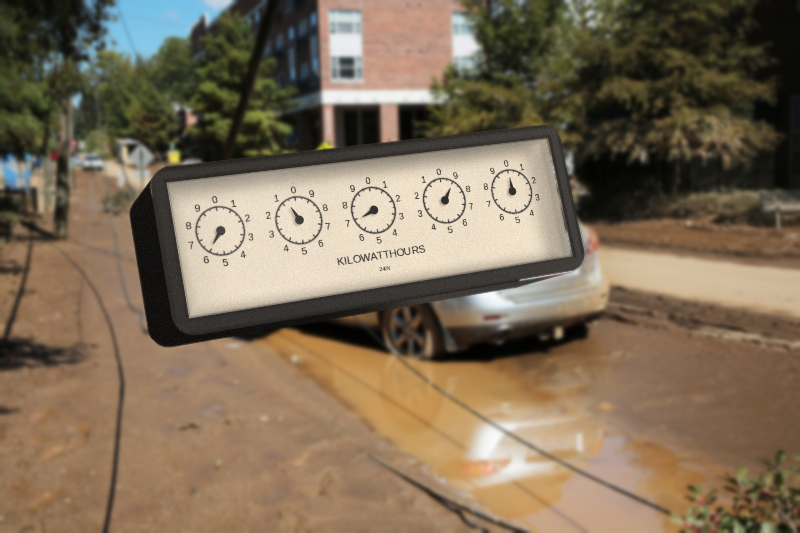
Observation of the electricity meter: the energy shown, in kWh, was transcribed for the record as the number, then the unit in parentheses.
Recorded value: 60690 (kWh)
